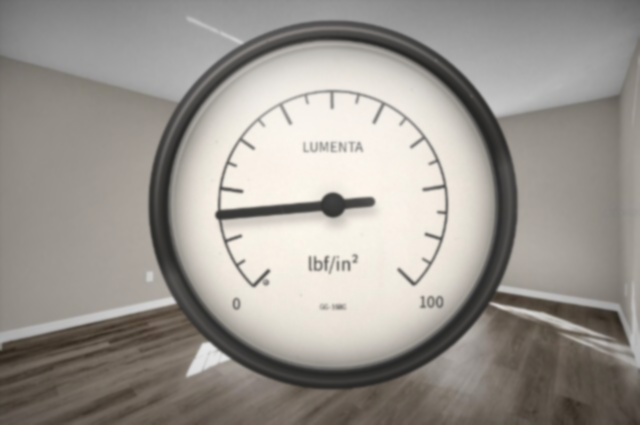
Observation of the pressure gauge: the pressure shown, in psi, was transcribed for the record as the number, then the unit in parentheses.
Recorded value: 15 (psi)
